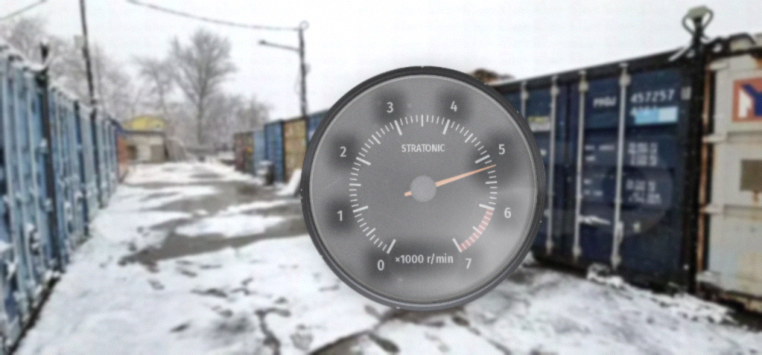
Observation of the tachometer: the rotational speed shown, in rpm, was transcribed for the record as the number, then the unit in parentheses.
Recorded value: 5200 (rpm)
